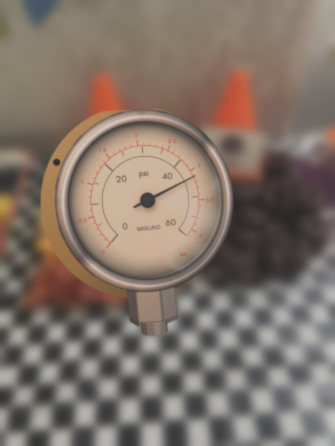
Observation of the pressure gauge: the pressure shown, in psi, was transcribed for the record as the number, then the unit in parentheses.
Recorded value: 45 (psi)
